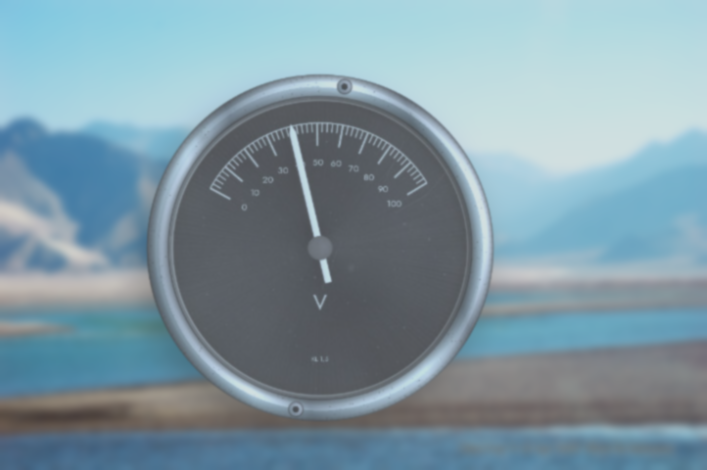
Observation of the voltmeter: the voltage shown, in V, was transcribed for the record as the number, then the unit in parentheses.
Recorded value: 40 (V)
